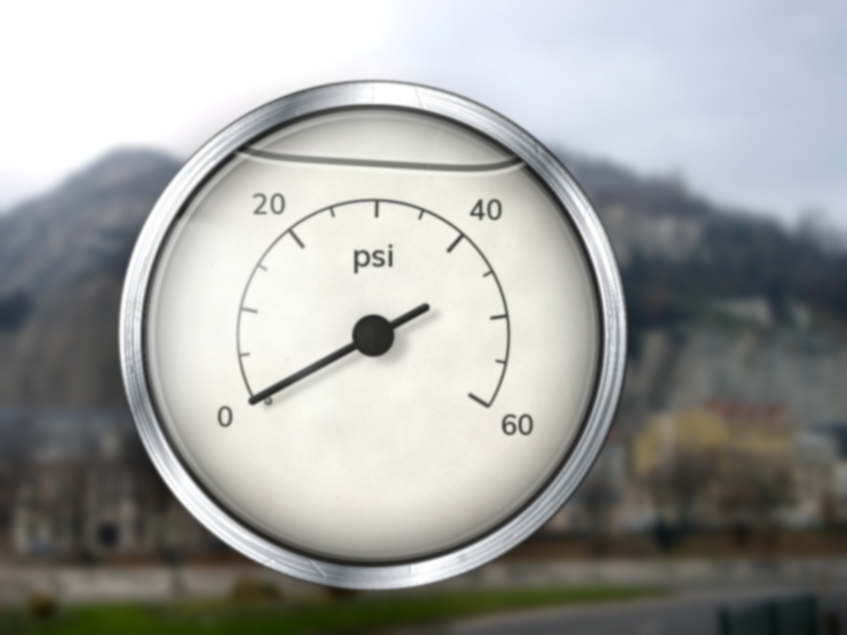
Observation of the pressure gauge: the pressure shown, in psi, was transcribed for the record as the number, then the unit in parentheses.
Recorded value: 0 (psi)
